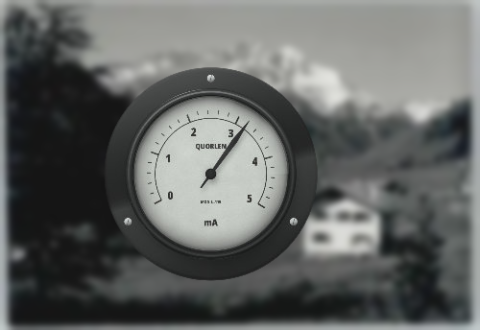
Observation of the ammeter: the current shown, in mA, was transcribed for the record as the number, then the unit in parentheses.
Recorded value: 3.2 (mA)
